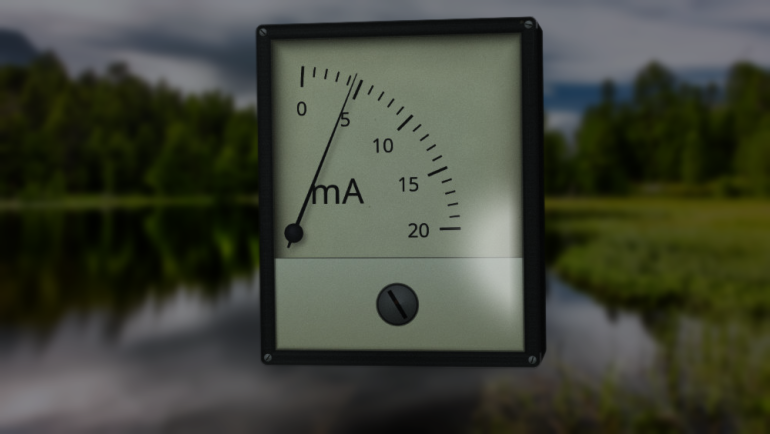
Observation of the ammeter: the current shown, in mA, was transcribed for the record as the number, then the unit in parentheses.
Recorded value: 4.5 (mA)
